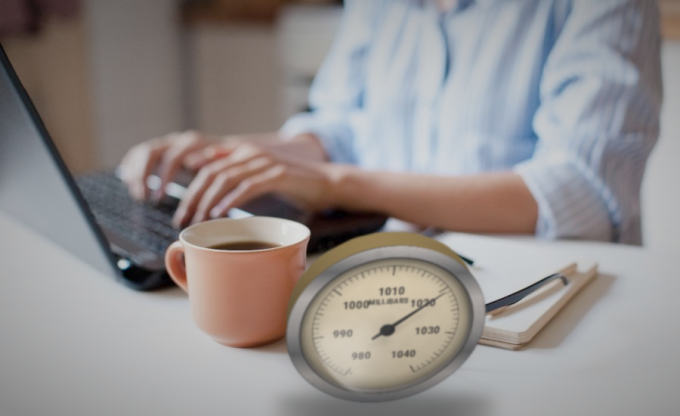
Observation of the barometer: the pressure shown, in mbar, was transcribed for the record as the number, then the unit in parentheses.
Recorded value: 1020 (mbar)
